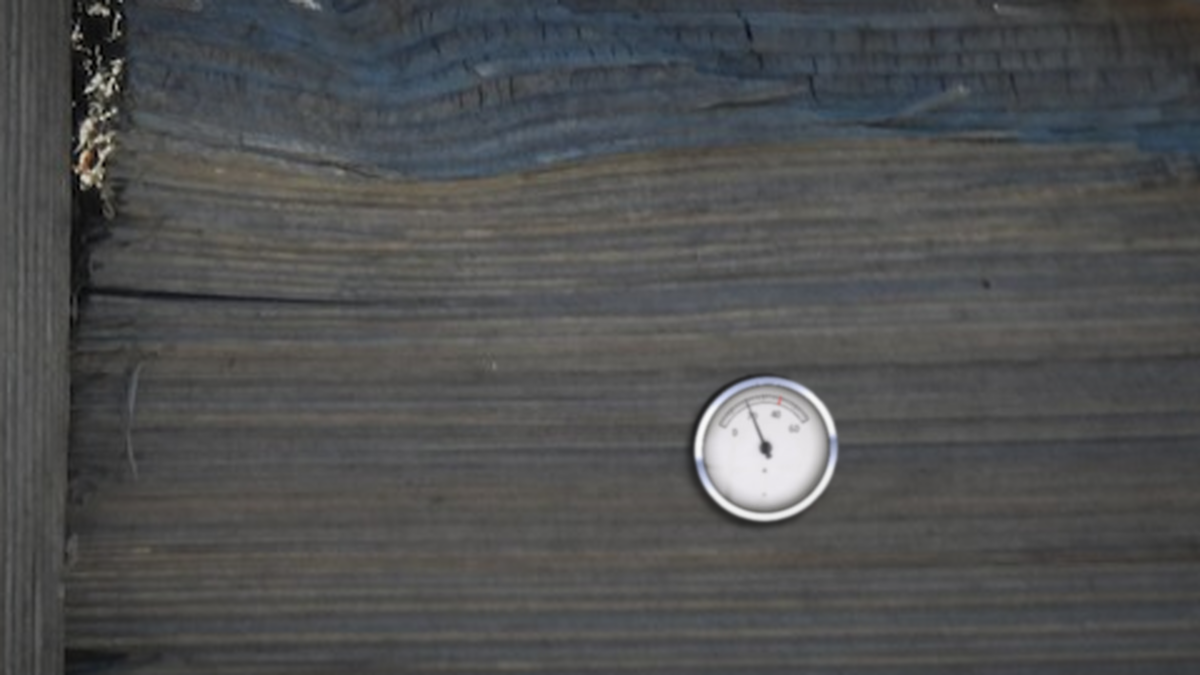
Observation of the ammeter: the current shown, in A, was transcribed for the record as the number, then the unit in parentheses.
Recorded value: 20 (A)
